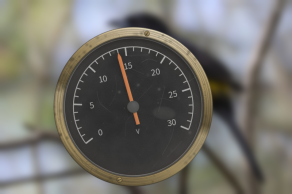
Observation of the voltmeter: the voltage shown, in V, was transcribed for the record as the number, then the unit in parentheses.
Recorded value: 14 (V)
